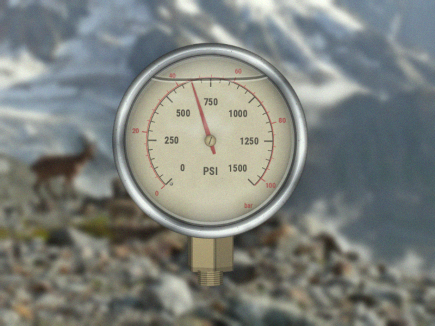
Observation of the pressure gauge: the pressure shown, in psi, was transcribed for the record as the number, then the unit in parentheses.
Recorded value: 650 (psi)
